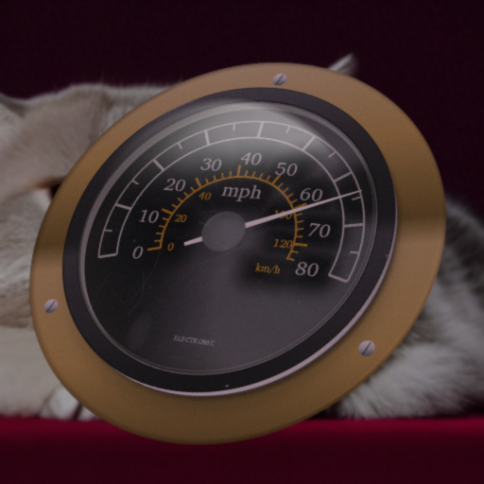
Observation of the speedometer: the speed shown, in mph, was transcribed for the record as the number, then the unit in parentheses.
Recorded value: 65 (mph)
